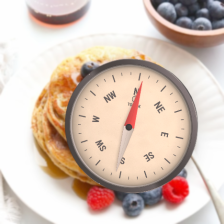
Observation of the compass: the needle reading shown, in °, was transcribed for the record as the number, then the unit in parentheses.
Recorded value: 5 (°)
